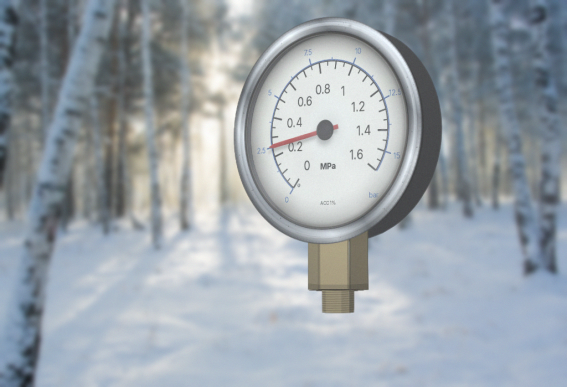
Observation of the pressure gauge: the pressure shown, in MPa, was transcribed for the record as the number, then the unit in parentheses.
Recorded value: 0.25 (MPa)
